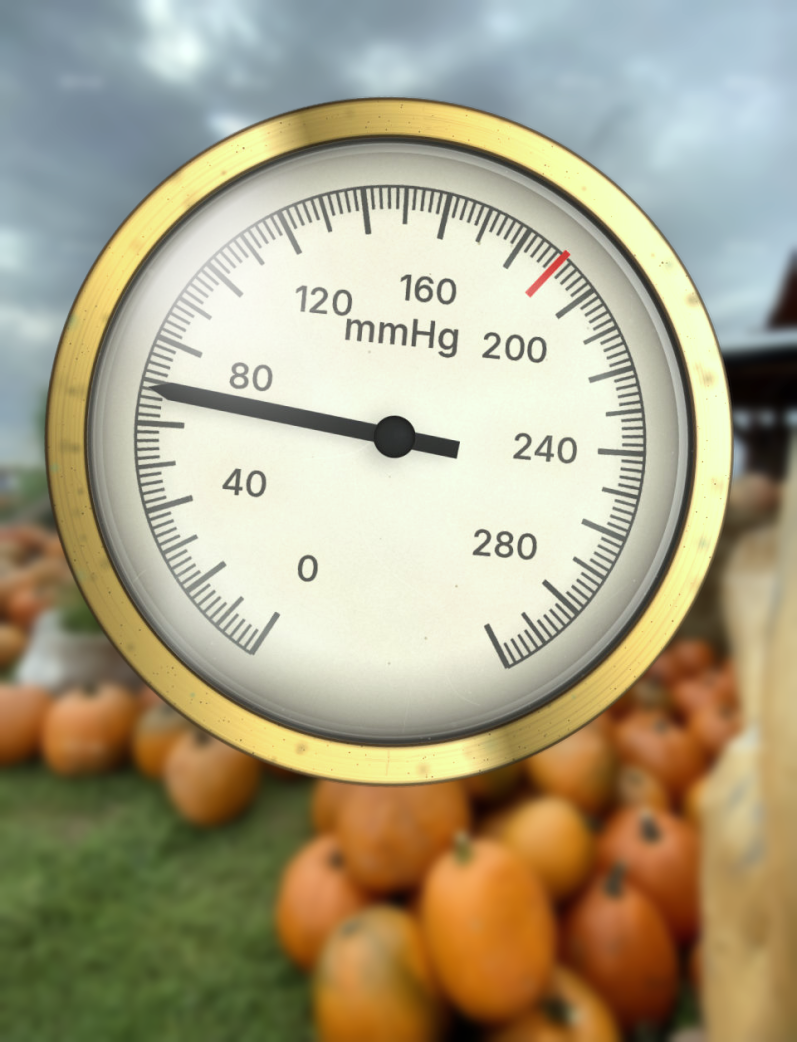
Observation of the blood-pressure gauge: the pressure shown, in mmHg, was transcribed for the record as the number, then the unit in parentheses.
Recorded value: 68 (mmHg)
